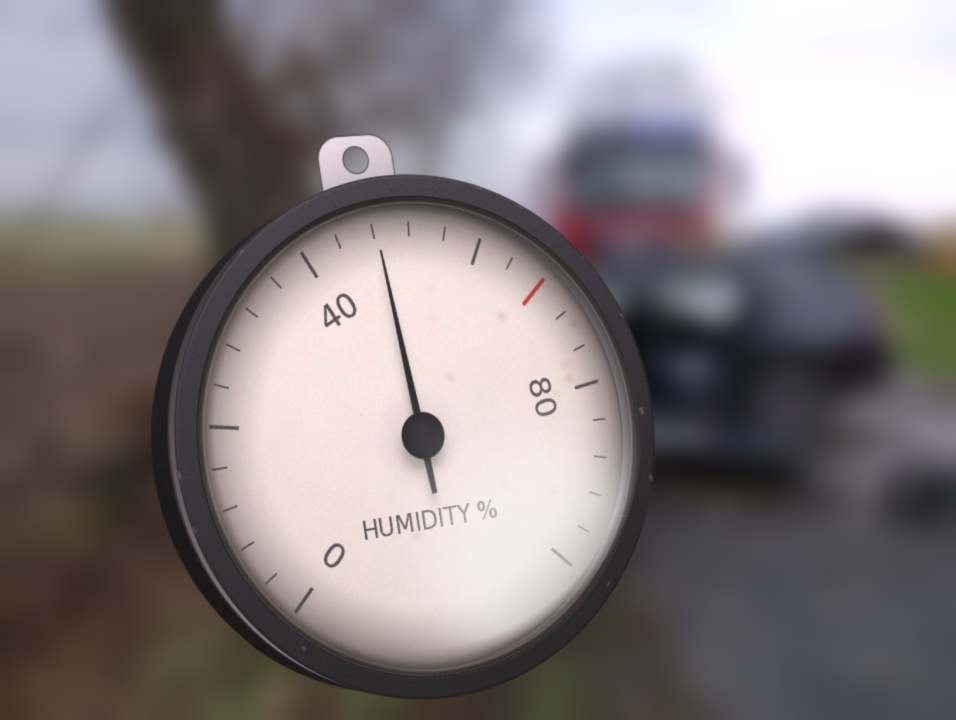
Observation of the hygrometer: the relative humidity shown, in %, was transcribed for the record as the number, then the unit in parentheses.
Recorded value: 48 (%)
